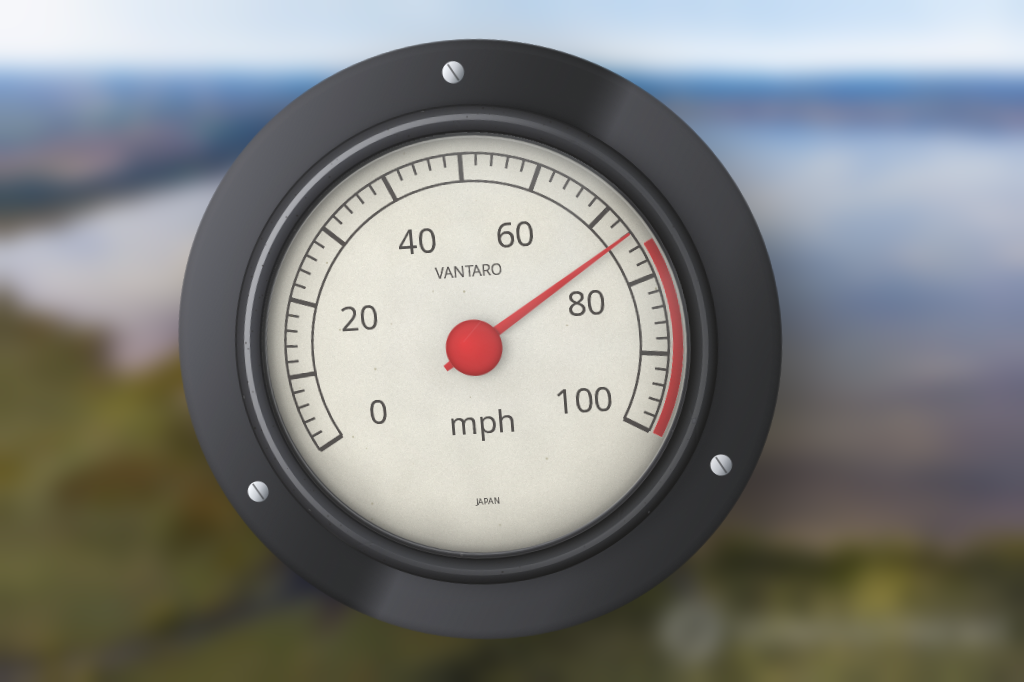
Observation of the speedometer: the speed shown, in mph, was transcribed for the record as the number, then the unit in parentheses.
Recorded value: 74 (mph)
